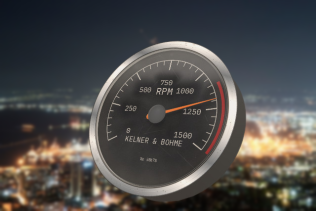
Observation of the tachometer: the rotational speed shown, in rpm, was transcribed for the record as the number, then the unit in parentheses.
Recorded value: 1200 (rpm)
